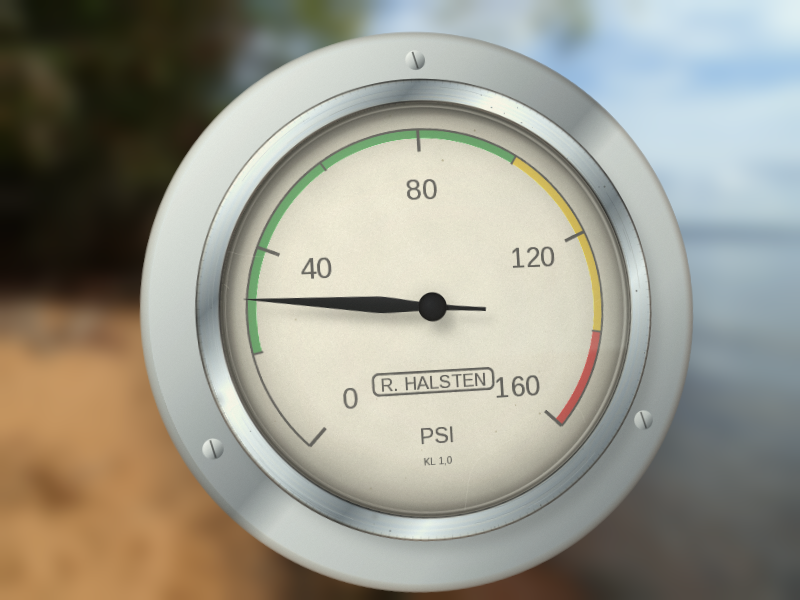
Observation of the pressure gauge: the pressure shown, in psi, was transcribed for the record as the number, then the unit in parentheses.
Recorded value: 30 (psi)
